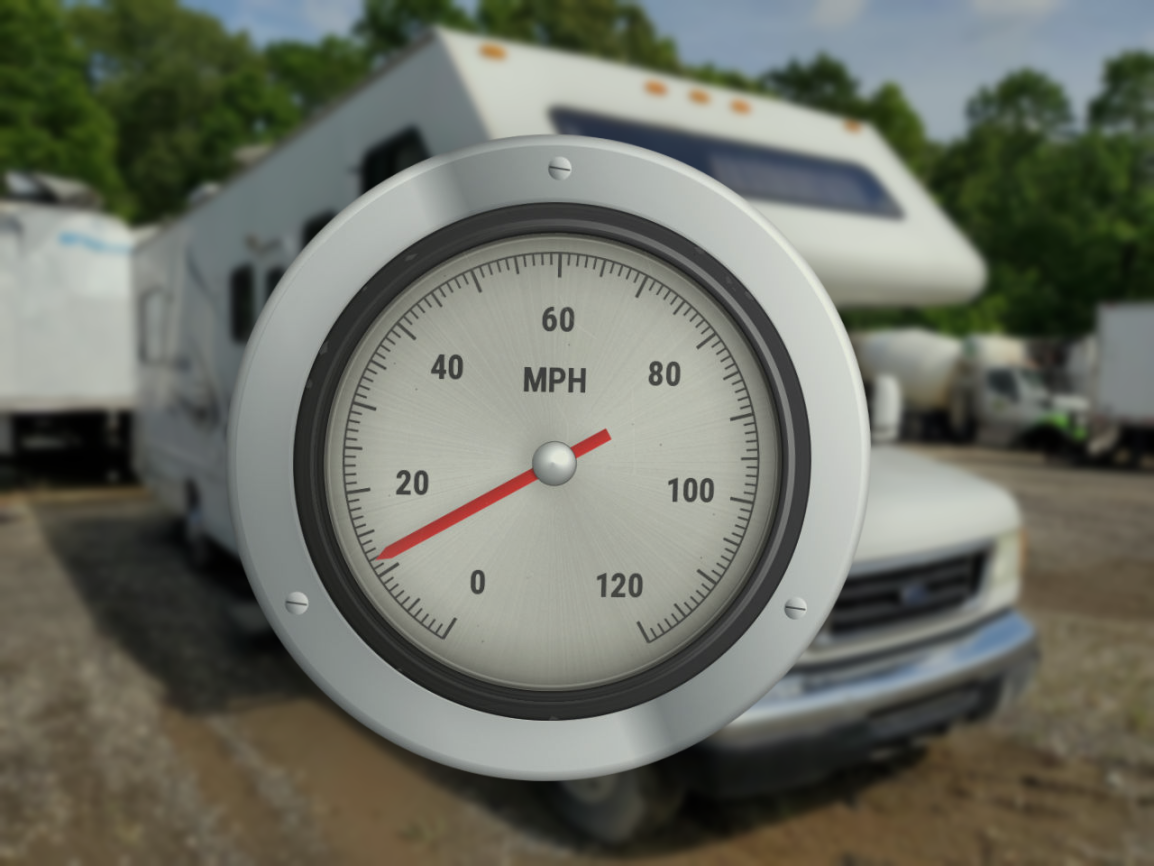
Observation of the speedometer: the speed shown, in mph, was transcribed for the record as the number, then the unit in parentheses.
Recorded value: 12 (mph)
